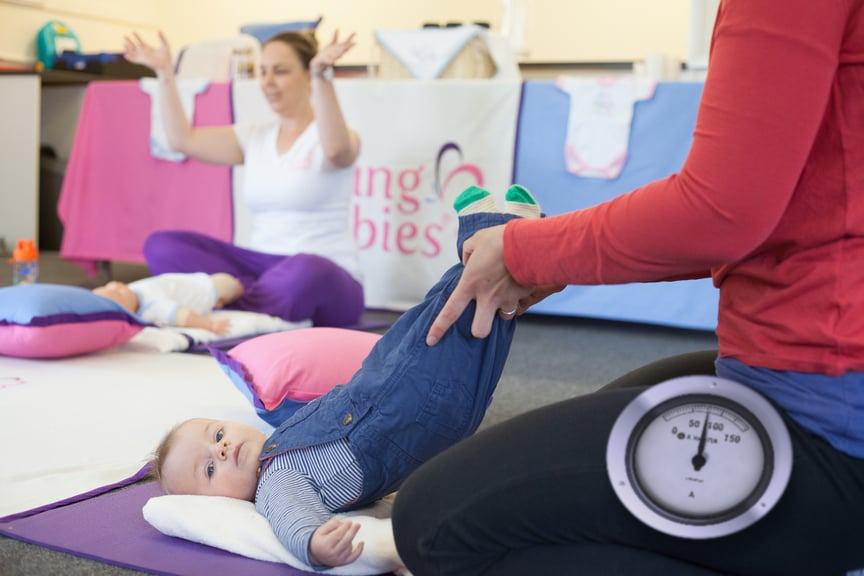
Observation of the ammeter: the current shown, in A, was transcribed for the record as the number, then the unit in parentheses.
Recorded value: 75 (A)
